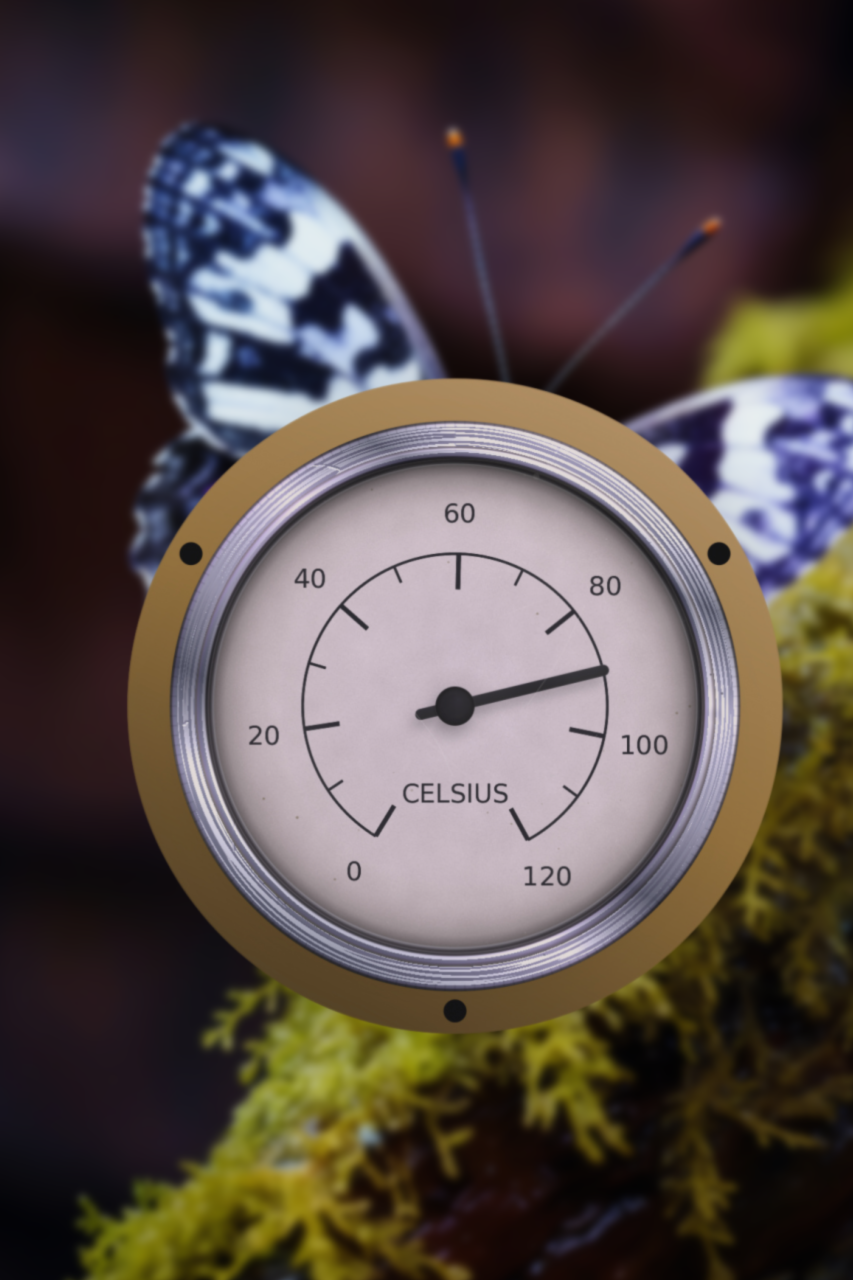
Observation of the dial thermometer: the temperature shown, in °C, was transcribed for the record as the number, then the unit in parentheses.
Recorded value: 90 (°C)
